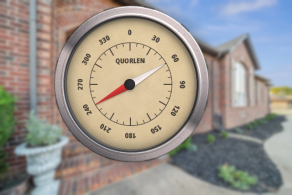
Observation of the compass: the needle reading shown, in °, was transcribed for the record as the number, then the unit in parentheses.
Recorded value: 240 (°)
